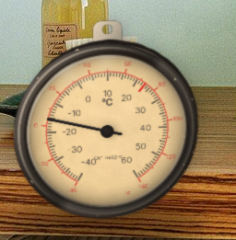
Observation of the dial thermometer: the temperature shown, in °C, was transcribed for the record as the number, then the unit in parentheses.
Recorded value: -15 (°C)
